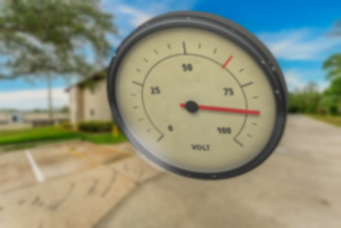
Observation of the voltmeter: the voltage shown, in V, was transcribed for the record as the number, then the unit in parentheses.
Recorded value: 85 (V)
